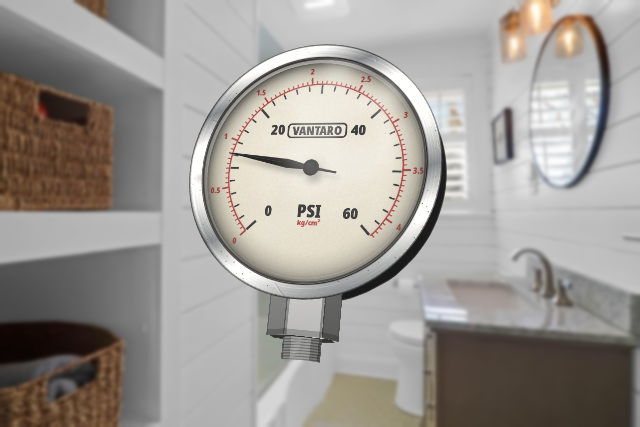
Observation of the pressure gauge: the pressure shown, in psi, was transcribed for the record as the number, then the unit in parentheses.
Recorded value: 12 (psi)
